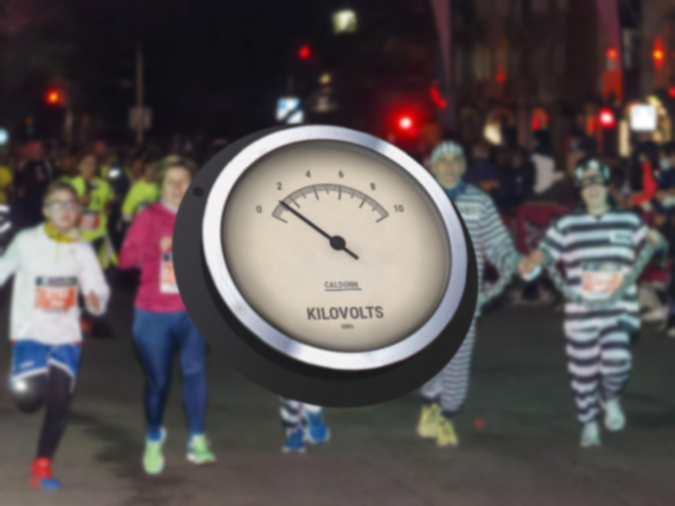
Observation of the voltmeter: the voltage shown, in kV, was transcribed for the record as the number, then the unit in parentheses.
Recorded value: 1 (kV)
